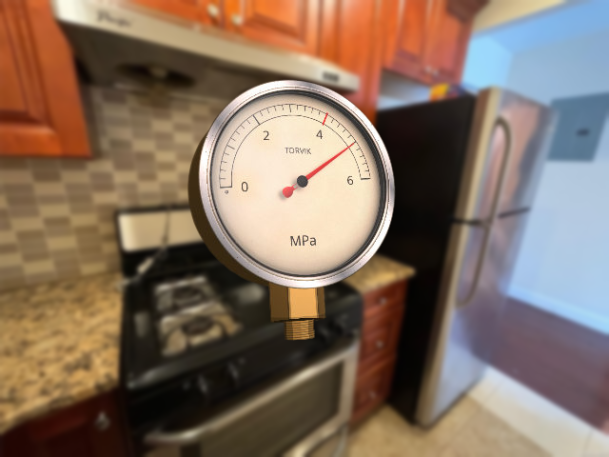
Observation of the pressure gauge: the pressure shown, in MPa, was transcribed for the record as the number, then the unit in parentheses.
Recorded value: 5 (MPa)
